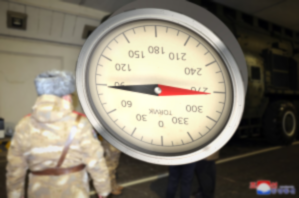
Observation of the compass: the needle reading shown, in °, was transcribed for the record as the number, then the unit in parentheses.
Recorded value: 270 (°)
